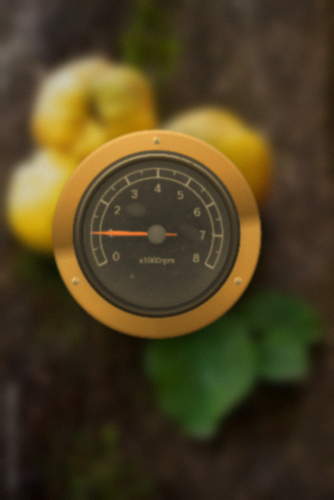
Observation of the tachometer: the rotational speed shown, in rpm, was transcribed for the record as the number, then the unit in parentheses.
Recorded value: 1000 (rpm)
